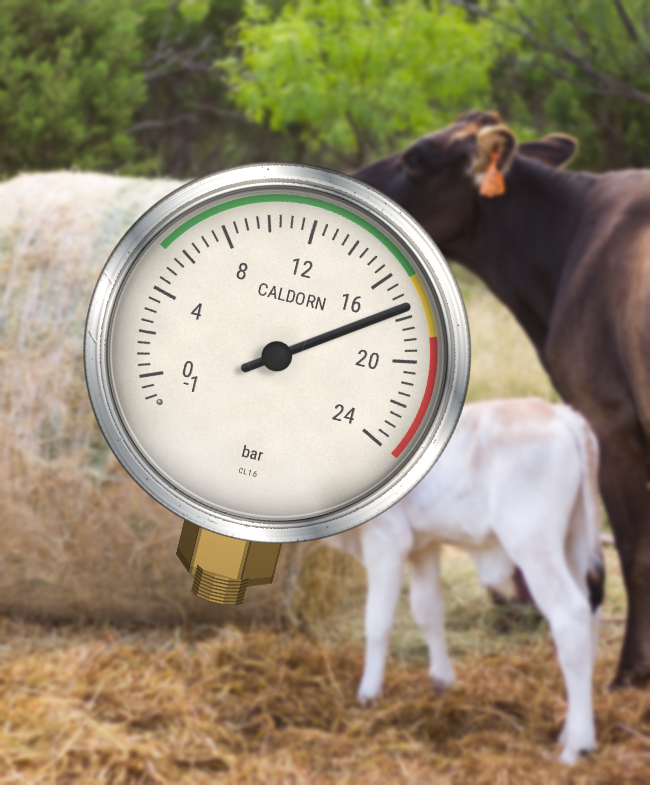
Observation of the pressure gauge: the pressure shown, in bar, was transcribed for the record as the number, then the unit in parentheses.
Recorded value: 17.5 (bar)
